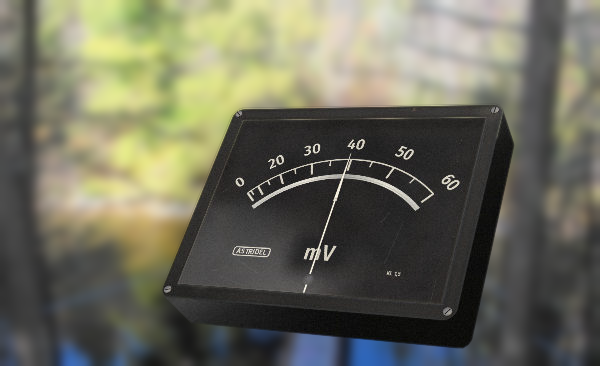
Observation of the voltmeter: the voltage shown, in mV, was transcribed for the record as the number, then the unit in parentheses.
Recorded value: 40 (mV)
